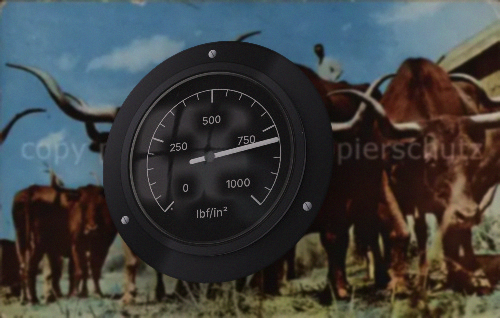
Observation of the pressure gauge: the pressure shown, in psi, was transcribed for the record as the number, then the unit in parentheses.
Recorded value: 800 (psi)
